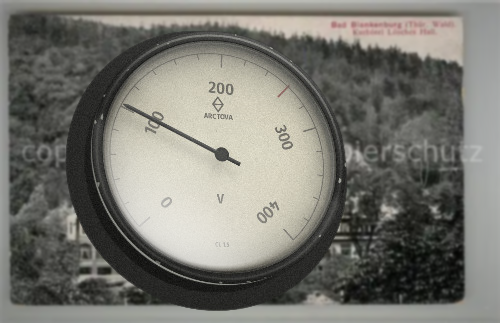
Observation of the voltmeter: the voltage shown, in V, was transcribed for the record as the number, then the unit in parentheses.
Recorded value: 100 (V)
